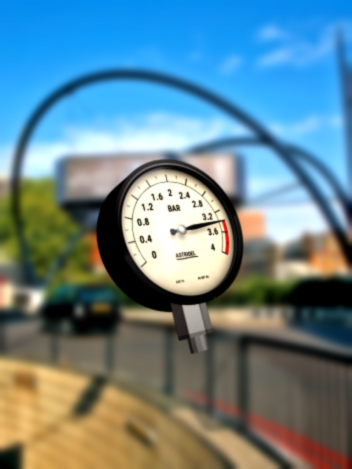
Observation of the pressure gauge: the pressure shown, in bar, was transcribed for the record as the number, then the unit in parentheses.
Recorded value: 3.4 (bar)
